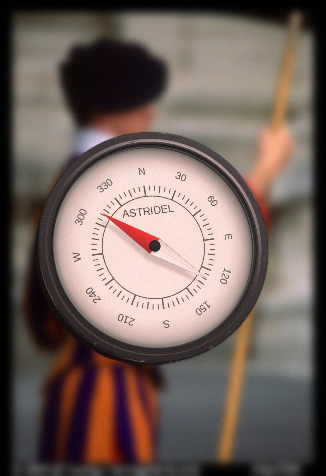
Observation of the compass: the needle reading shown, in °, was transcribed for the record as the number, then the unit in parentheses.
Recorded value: 310 (°)
